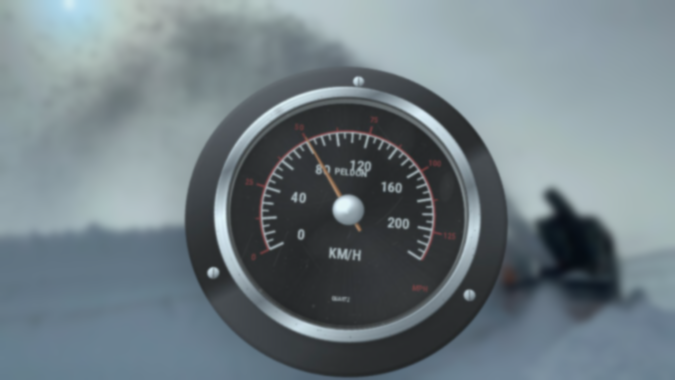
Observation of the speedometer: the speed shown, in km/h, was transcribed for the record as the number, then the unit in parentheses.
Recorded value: 80 (km/h)
